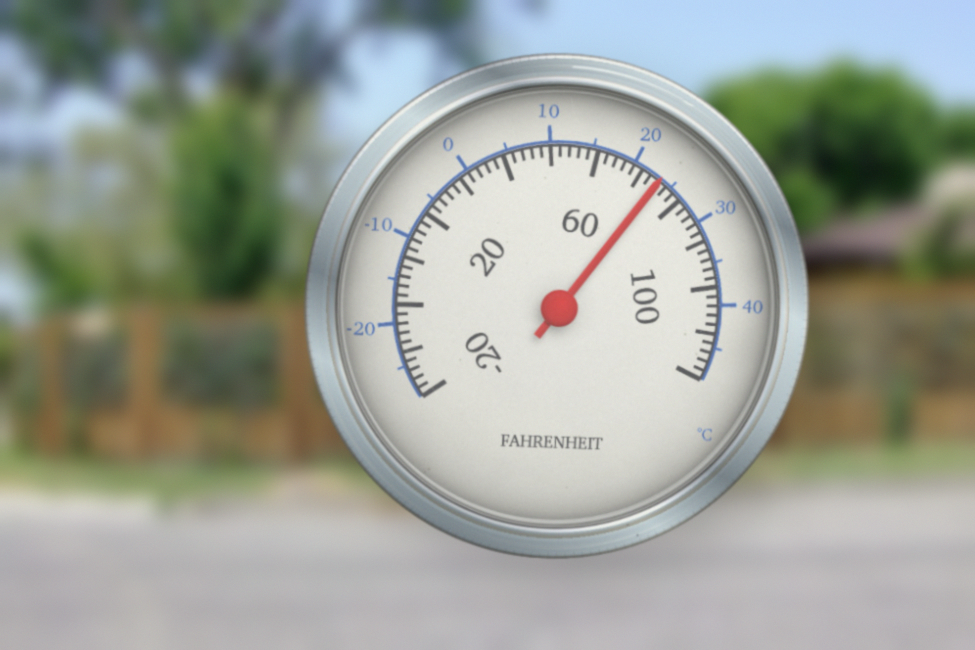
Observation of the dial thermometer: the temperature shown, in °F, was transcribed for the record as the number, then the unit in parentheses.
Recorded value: 74 (°F)
